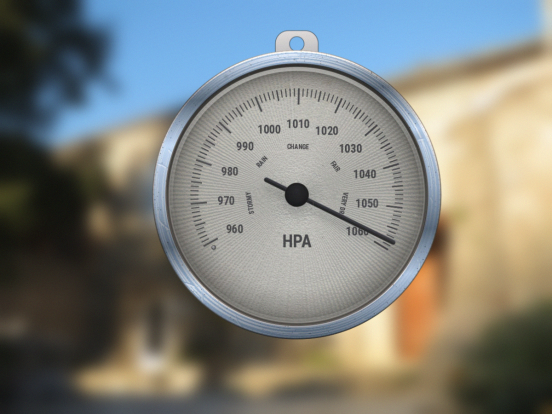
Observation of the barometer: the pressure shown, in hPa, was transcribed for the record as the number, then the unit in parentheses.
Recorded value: 1058 (hPa)
